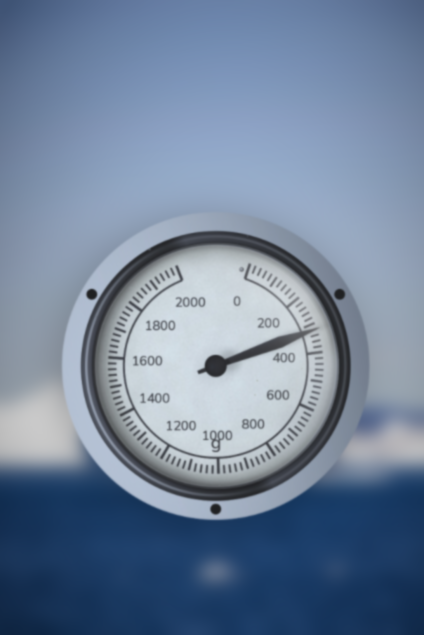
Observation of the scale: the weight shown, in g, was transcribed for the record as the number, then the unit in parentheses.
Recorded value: 320 (g)
